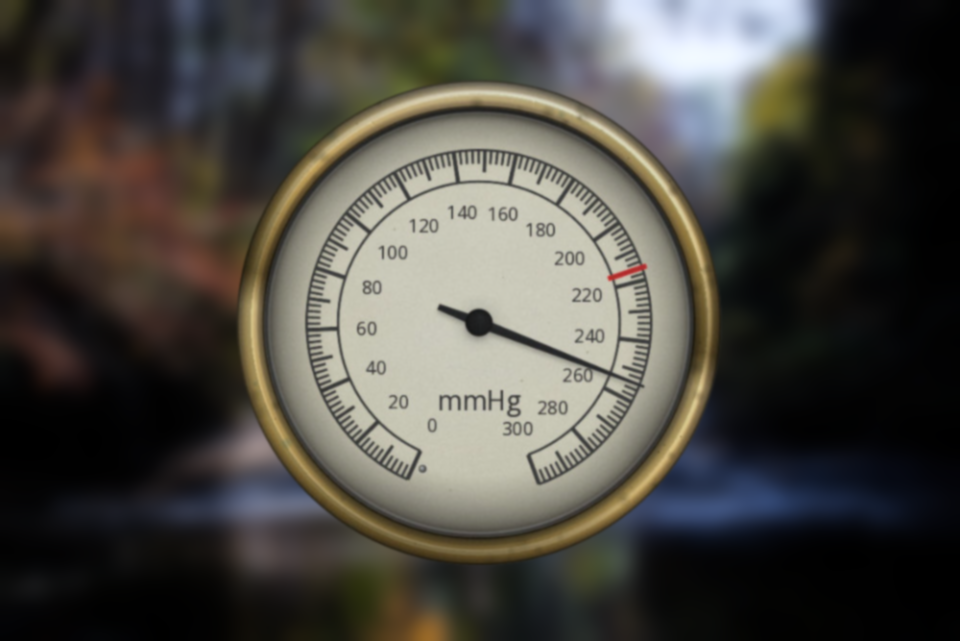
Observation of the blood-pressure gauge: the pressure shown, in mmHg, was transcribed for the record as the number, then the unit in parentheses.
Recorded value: 254 (mmHg)
